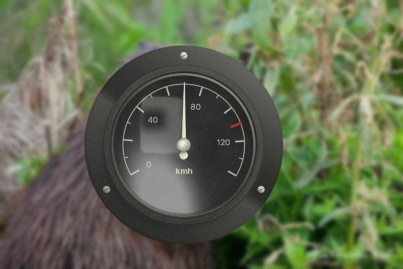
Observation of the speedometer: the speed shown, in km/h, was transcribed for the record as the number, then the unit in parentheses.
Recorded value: 70 (km/h)
